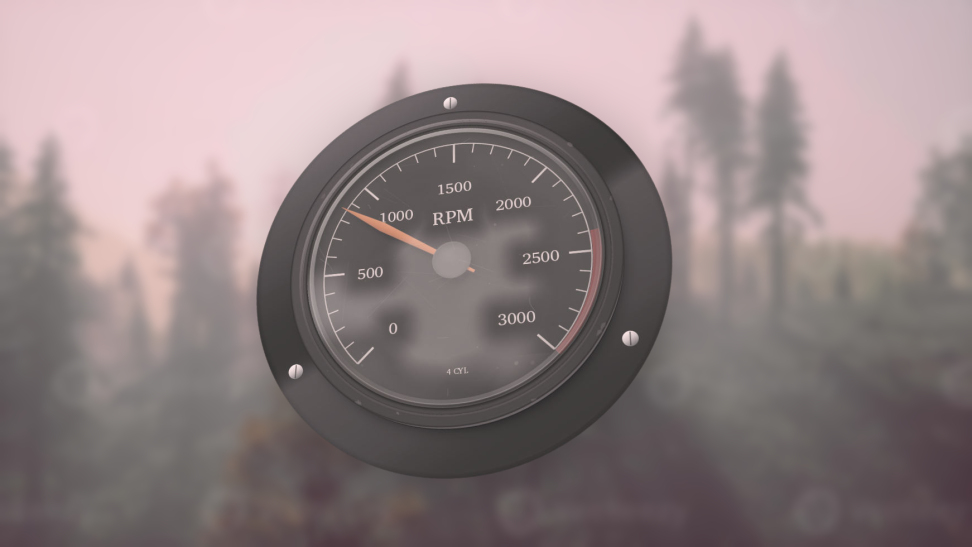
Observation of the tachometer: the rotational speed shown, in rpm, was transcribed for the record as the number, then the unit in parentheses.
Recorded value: 850 (rpm)
